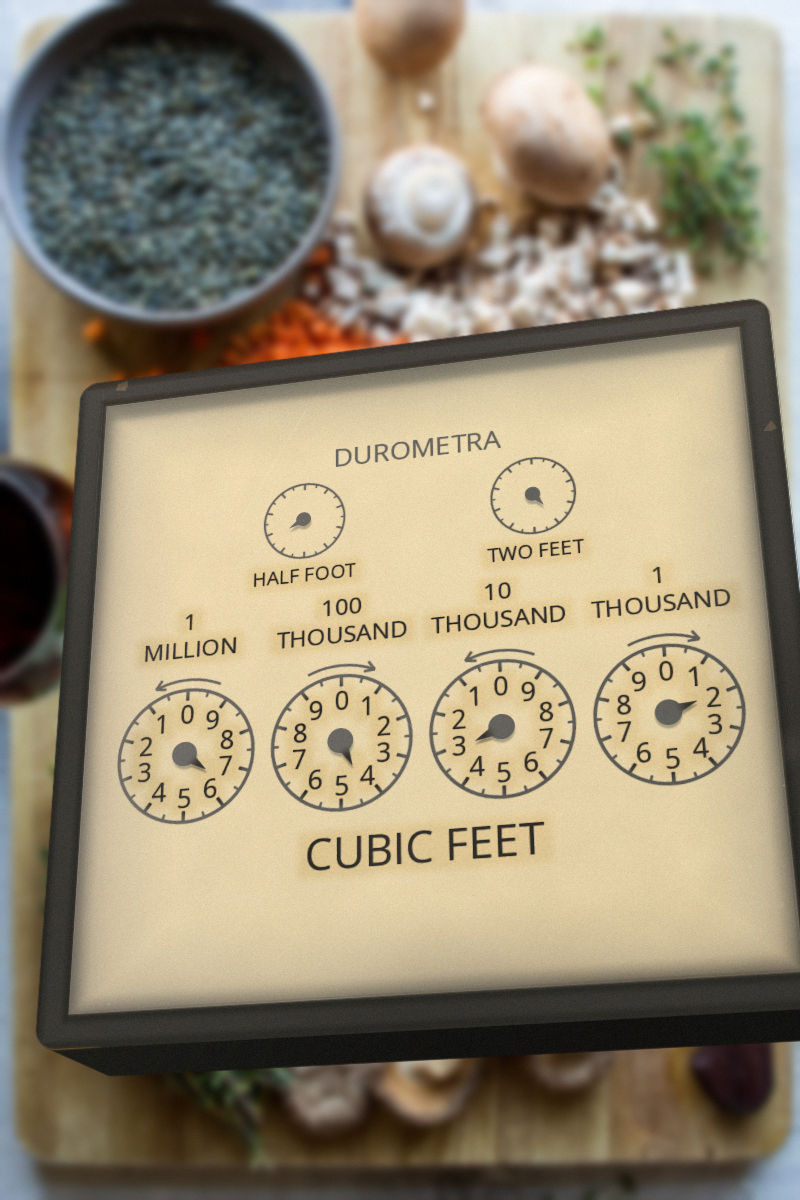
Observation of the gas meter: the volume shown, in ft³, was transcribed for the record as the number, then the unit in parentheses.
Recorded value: 643200 (ft³)
